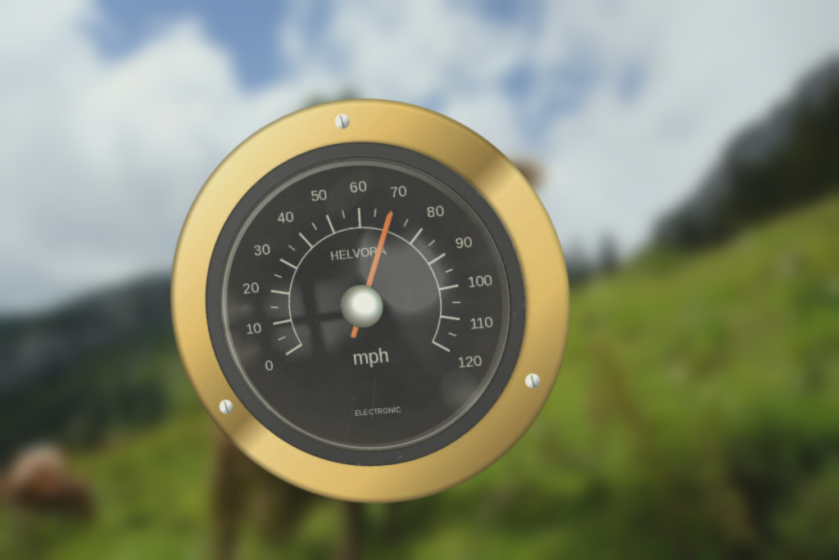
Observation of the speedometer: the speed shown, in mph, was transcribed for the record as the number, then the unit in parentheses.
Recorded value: 70 (mph)
